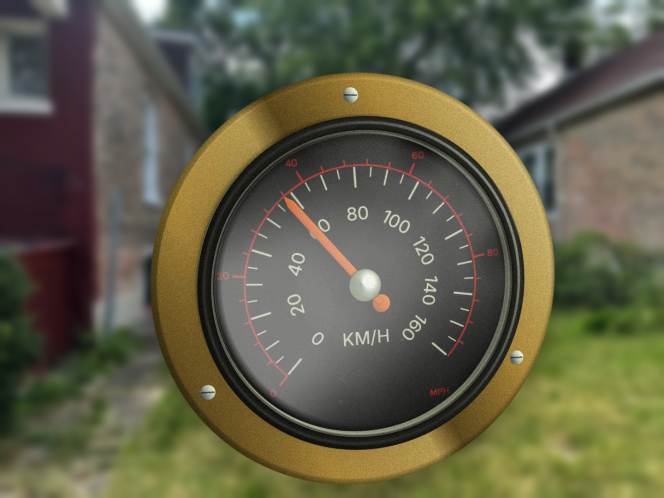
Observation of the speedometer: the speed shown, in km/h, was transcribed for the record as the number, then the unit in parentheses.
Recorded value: 57.5 (km/h)
